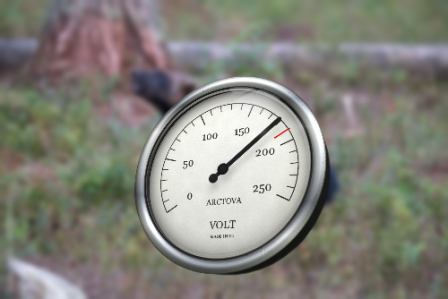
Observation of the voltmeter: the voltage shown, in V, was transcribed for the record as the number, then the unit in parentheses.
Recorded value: 180 (V)
